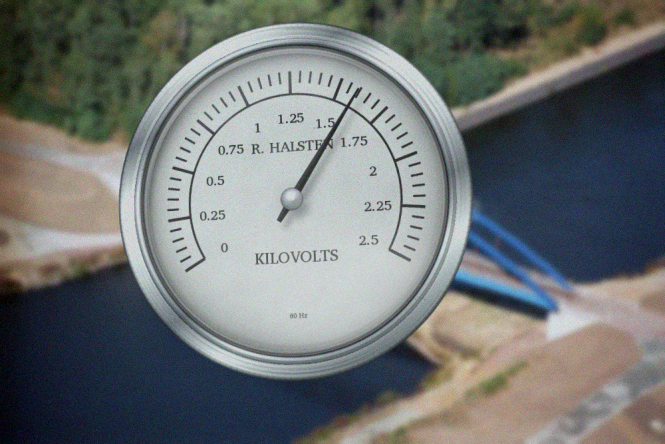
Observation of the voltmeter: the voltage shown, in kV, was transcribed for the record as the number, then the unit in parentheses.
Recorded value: 1.6 (kV)
